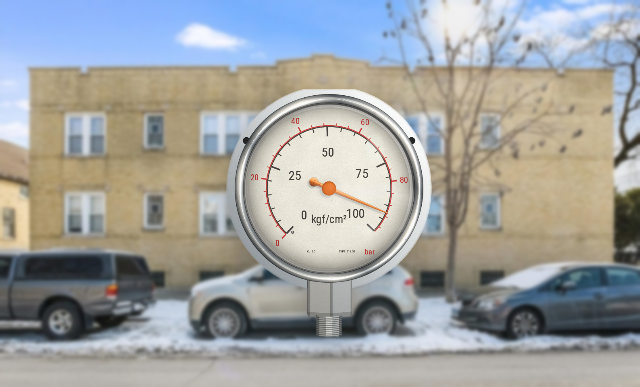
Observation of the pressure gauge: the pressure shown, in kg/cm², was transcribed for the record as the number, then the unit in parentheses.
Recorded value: 92.5 (kg/cm²)
